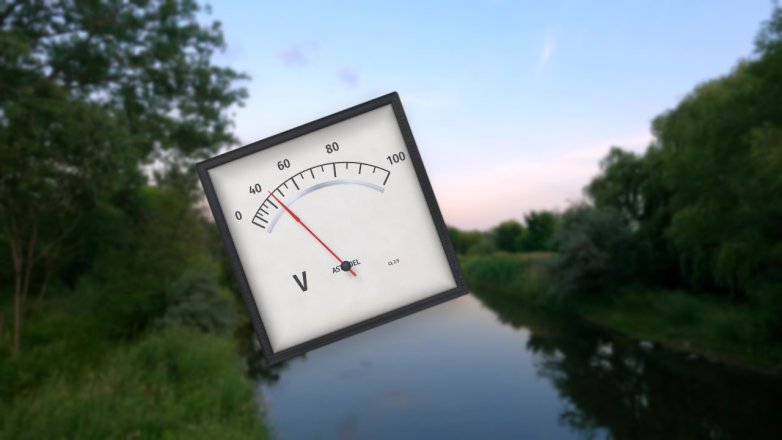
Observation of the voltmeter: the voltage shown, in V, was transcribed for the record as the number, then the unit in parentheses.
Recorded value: 45 (V)
